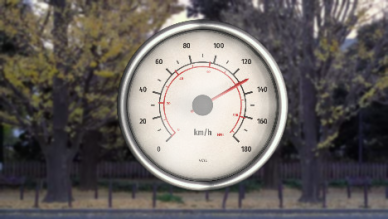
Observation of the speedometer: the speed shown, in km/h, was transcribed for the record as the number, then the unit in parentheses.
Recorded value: 130 (km/h)
